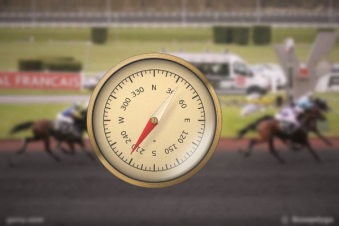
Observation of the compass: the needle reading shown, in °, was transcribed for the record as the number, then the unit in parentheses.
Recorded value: 215 (°)
